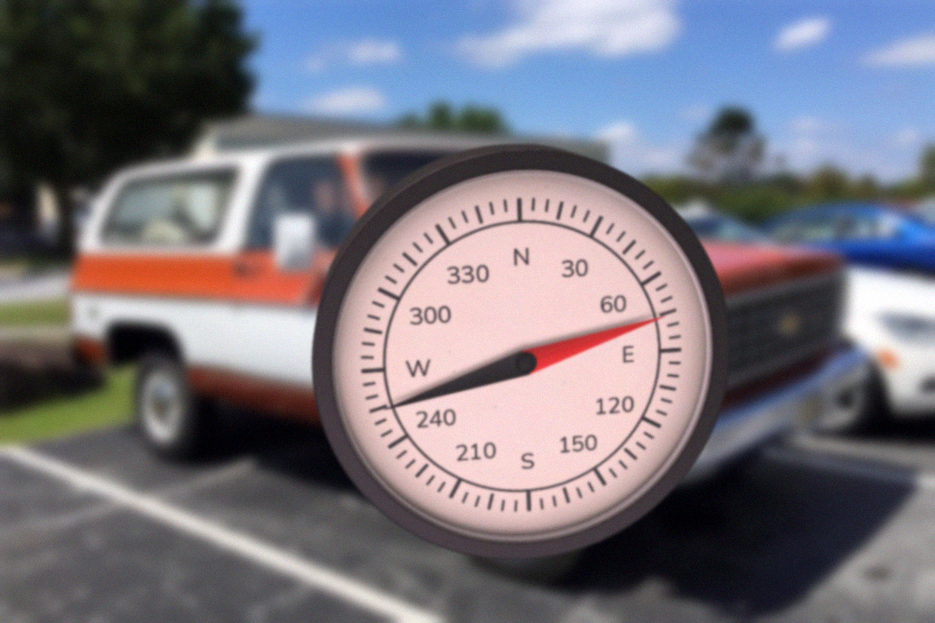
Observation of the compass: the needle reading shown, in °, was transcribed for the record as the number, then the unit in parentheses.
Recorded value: 75 (°)
